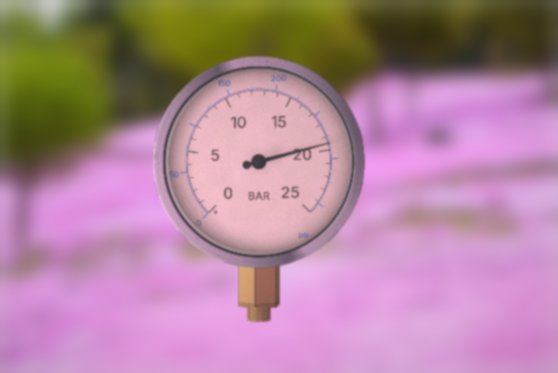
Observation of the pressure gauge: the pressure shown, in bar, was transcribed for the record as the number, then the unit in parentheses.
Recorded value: 19.5 (bar)
